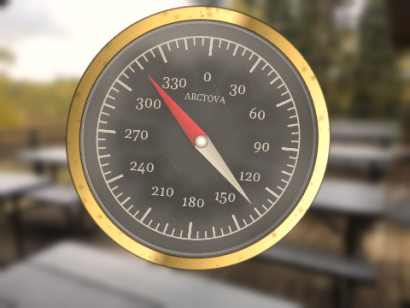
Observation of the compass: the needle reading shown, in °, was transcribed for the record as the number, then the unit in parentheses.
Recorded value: 315 (°)
